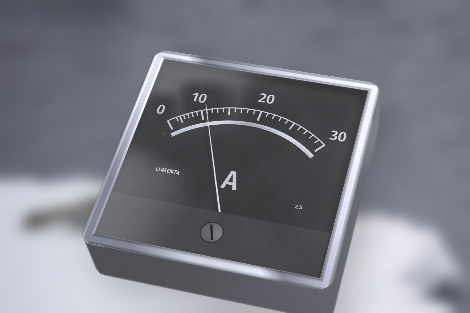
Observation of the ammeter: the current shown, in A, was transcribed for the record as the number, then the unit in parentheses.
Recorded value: 11 (A)
